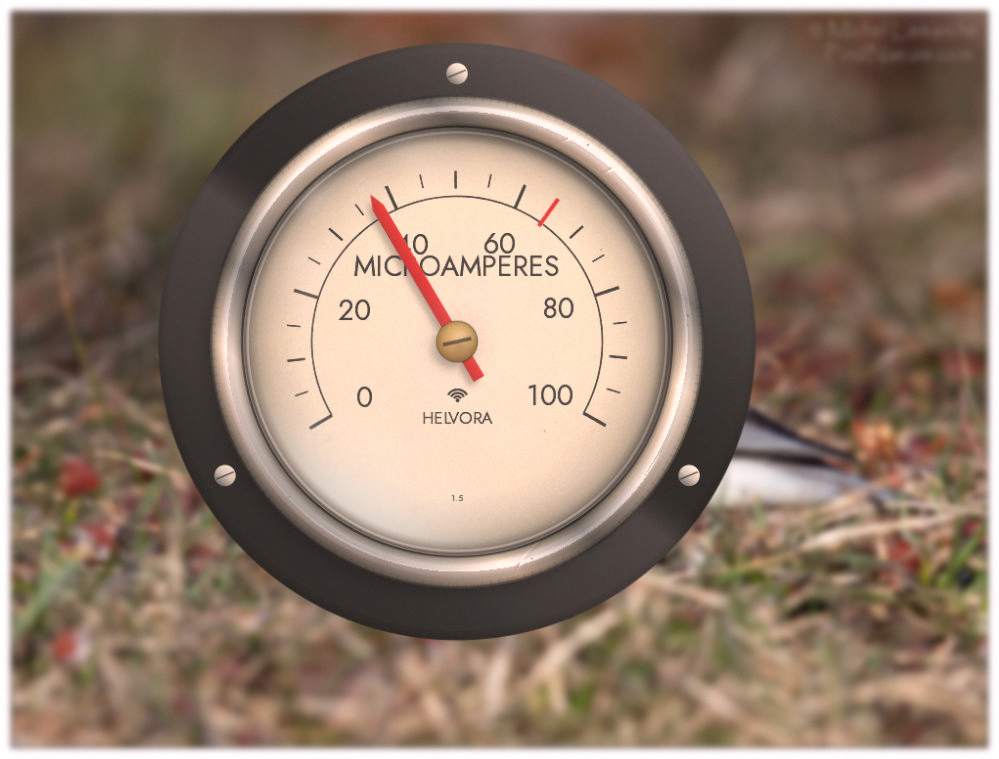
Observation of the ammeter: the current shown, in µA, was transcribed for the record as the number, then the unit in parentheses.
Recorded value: 37.5 (µA)
